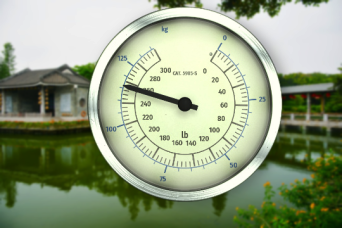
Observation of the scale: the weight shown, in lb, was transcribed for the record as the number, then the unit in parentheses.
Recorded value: 256 (lb)
